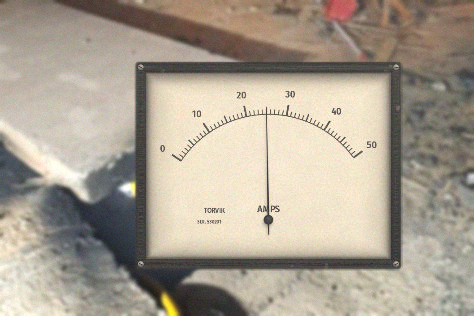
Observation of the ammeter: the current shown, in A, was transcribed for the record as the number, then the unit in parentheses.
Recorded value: 25 (A)
